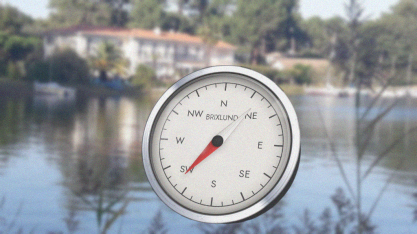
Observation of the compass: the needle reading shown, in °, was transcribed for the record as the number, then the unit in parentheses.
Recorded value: 220 (°)
